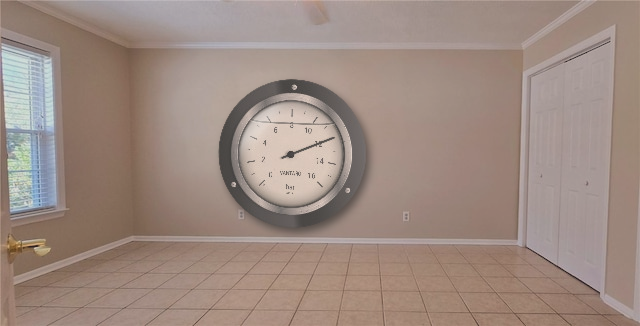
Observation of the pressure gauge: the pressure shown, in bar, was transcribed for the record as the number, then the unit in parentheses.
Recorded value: 12 (bar)
